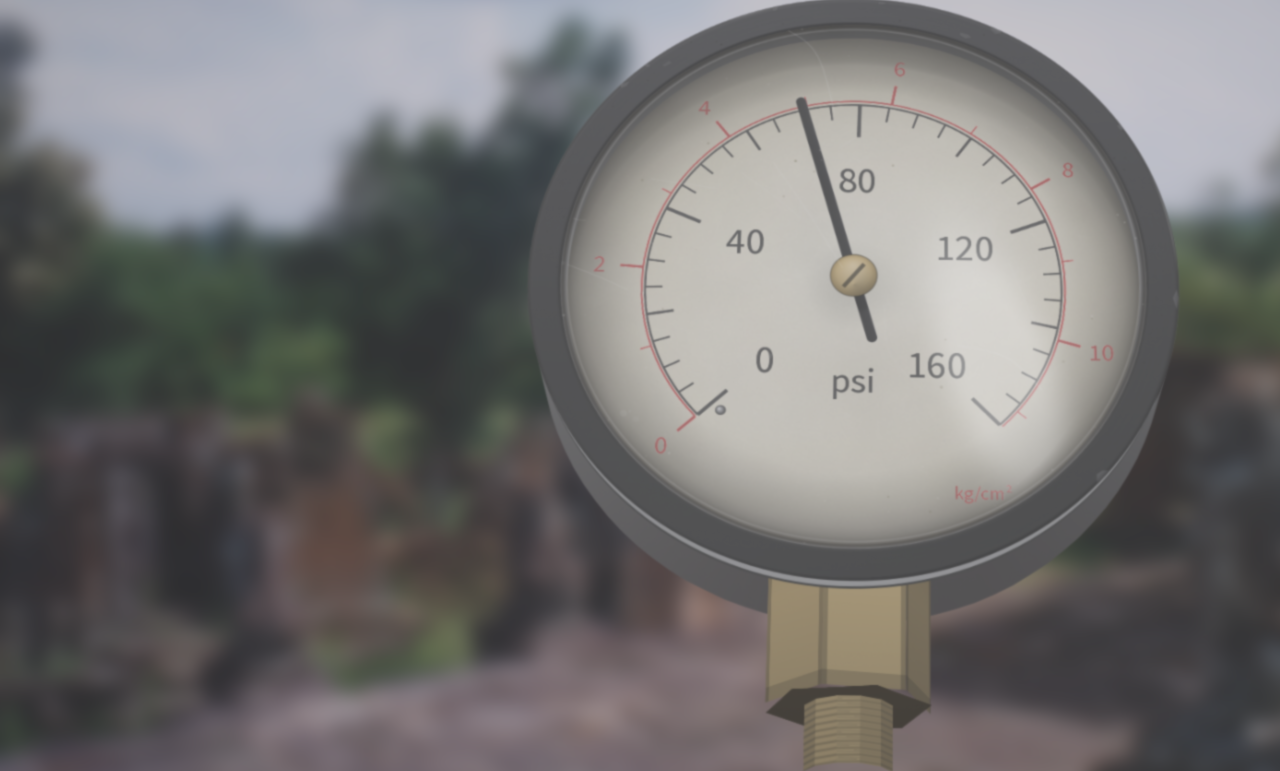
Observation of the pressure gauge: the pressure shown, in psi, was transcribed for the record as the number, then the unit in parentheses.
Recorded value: 70 (psi)
